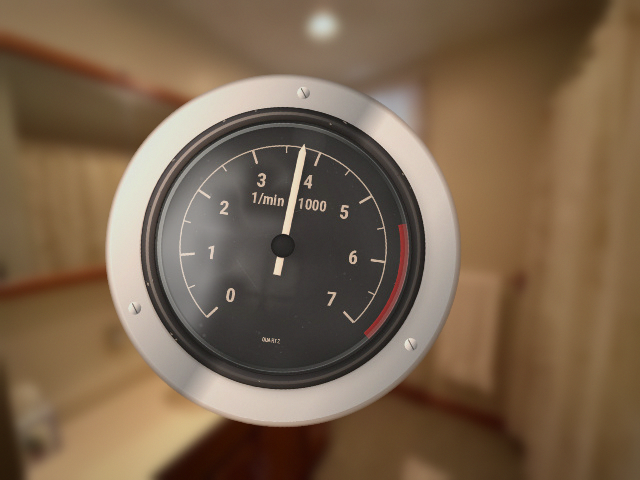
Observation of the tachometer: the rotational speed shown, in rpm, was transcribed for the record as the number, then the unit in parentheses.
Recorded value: 3750 (rpm)
